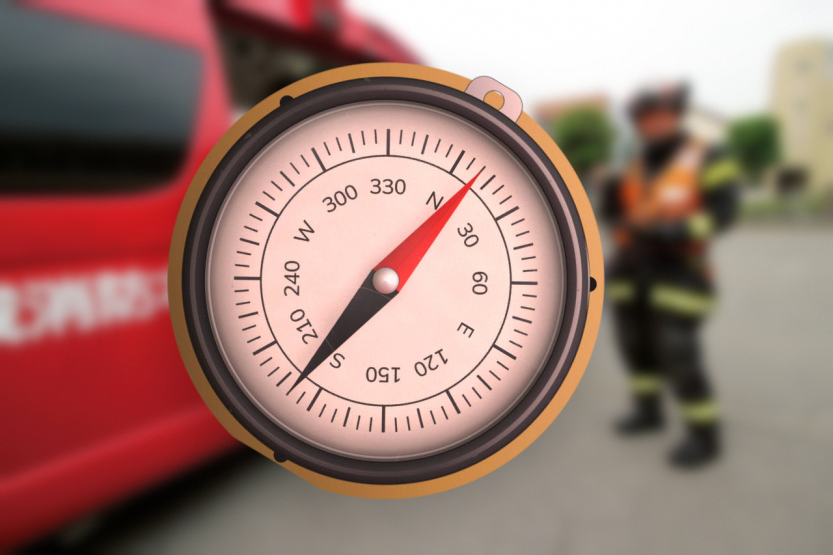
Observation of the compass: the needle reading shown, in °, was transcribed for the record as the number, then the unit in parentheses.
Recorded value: 10 (°)
